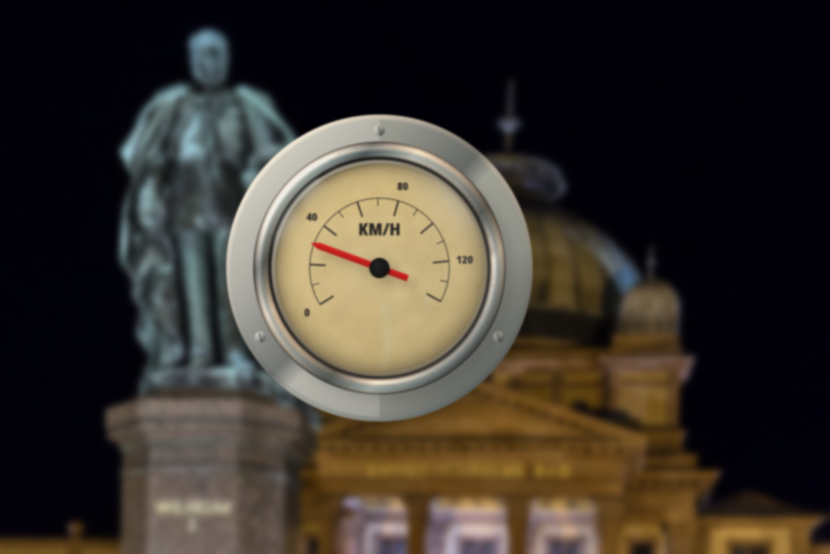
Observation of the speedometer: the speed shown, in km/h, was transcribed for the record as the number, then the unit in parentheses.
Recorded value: 30 (km/h)
